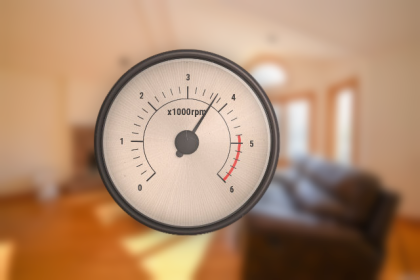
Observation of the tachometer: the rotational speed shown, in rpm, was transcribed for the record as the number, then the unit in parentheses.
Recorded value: 3700 (rpm)
